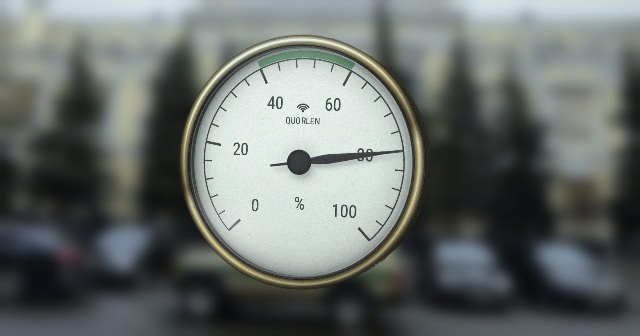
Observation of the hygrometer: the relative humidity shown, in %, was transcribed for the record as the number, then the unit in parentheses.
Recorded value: 80 (%)
